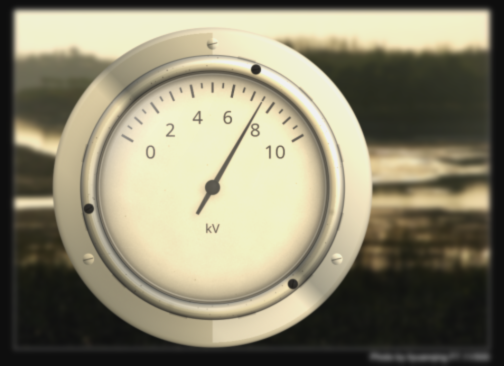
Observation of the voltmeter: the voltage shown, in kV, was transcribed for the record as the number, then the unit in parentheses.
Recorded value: 7.5 (kV)
